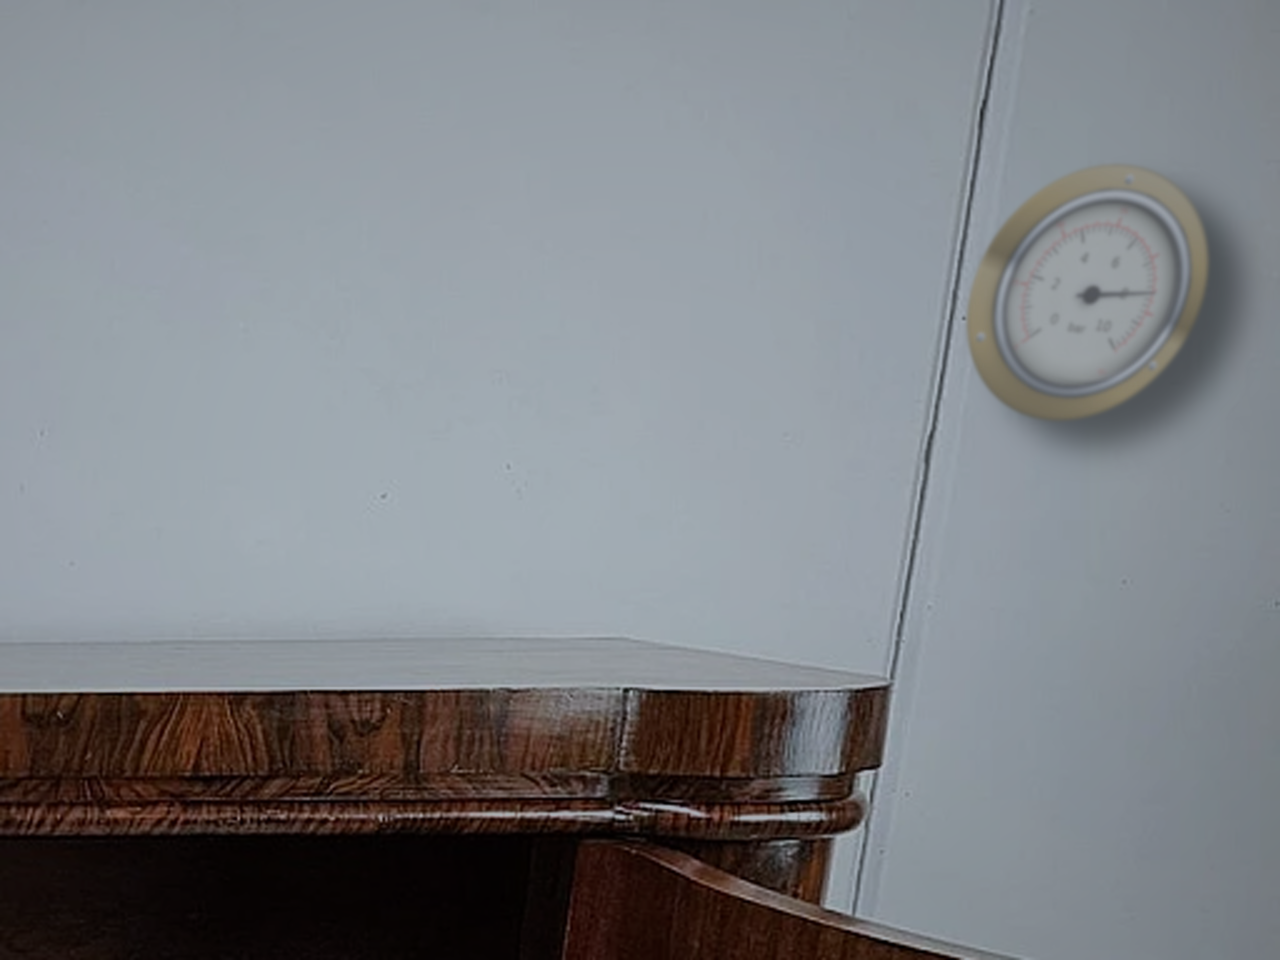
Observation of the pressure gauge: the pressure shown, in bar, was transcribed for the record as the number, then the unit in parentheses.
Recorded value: 8 (bar)
